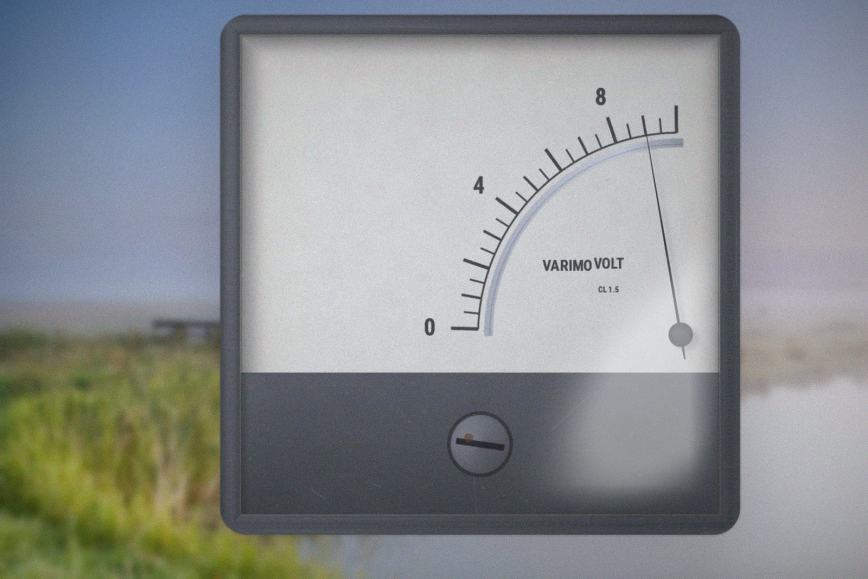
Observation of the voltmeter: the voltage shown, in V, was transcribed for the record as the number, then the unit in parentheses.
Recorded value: 9 (V)
